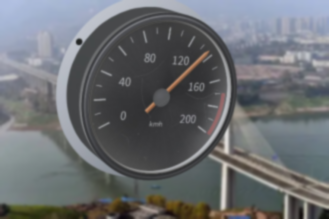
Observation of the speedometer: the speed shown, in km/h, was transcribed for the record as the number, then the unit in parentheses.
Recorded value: 135 (km/h)
